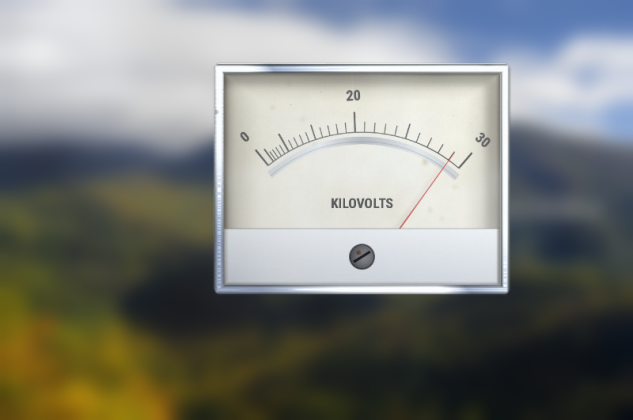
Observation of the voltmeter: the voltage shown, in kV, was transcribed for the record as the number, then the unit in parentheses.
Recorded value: 29 (kV)
